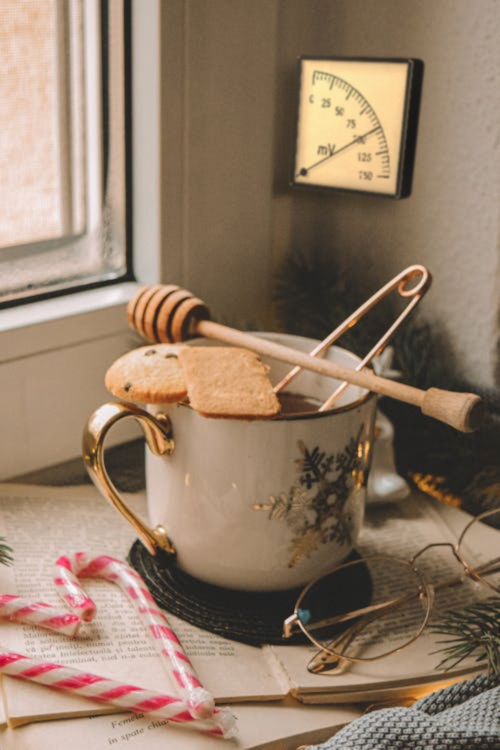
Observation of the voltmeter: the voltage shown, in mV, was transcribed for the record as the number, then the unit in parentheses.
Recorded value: 100 (mV)
